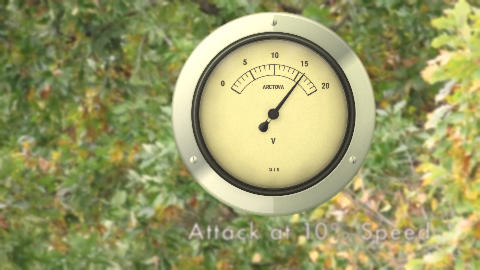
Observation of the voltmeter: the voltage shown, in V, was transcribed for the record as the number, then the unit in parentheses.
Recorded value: 16 (V)
